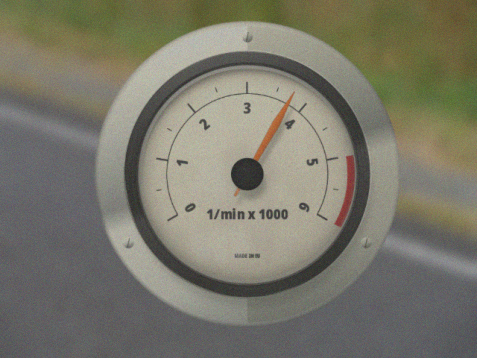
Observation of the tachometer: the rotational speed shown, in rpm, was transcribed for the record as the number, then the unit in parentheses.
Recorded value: 3750 (rpm)
